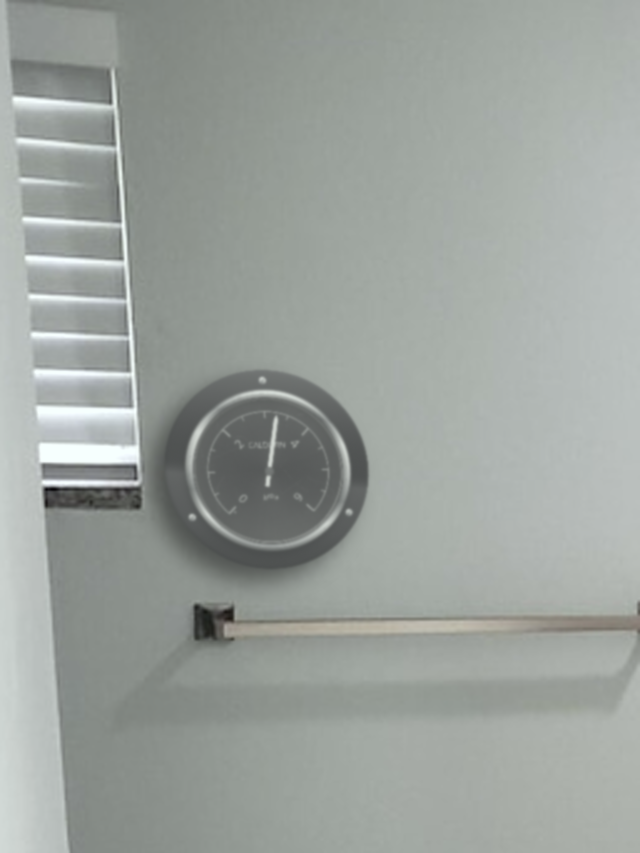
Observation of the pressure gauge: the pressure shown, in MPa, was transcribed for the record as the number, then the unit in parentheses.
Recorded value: 3.25 (MPa)
